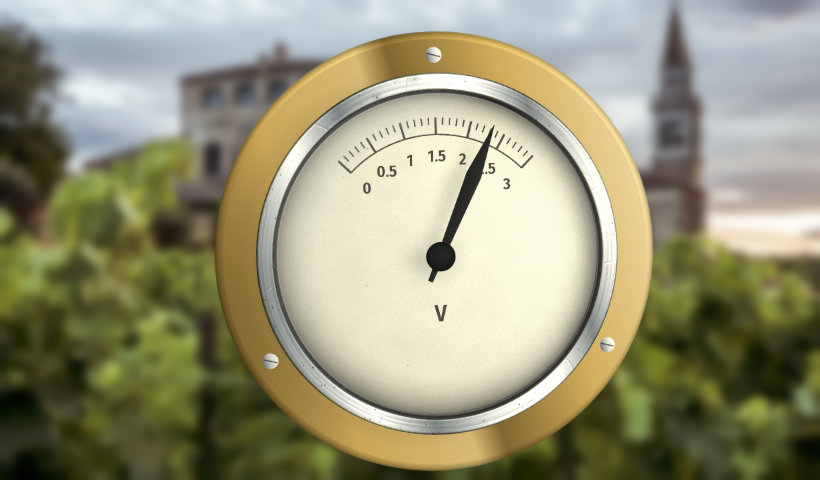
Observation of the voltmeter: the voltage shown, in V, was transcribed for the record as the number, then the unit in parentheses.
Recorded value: 2.3 (V)
